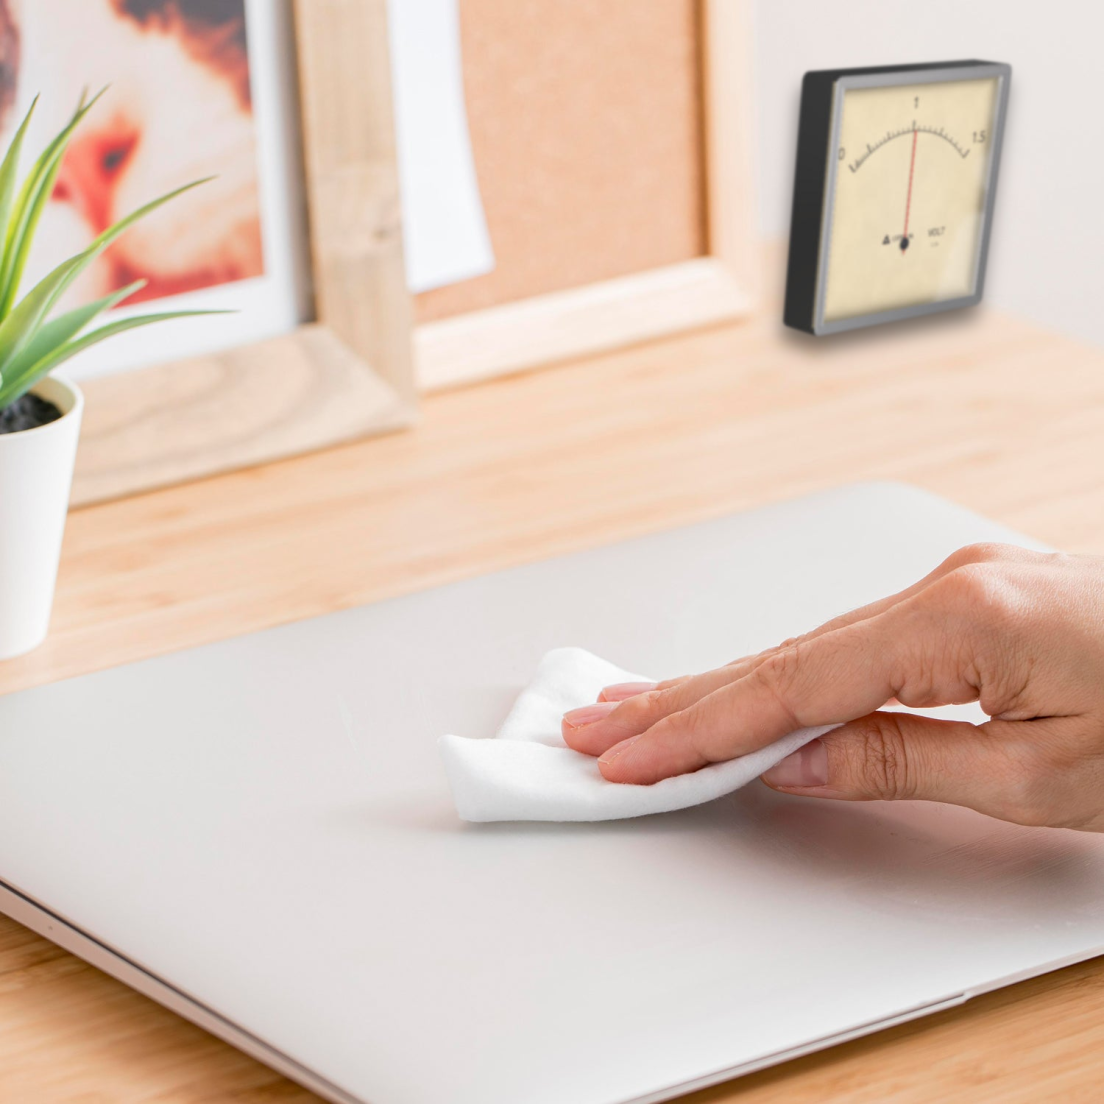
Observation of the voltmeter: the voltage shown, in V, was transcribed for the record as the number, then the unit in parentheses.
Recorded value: 1 (V)
